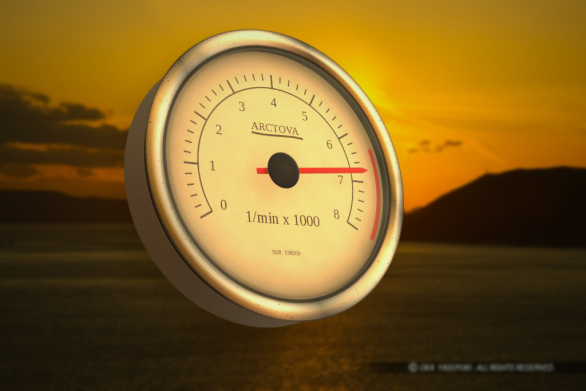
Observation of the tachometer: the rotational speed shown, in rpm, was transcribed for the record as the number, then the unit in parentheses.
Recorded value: 6800 (rpm)
